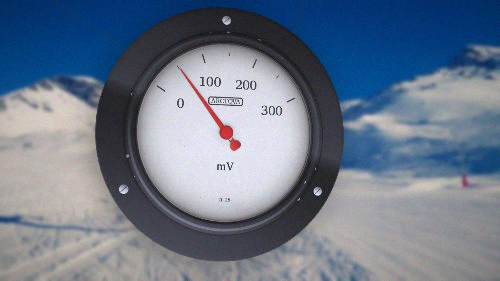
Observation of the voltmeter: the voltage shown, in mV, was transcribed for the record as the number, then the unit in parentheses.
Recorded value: 50 (mV)
